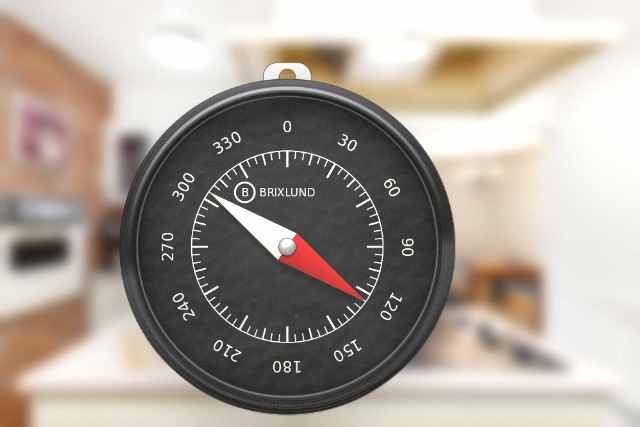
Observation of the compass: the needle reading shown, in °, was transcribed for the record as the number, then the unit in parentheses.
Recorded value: 125 (°)
